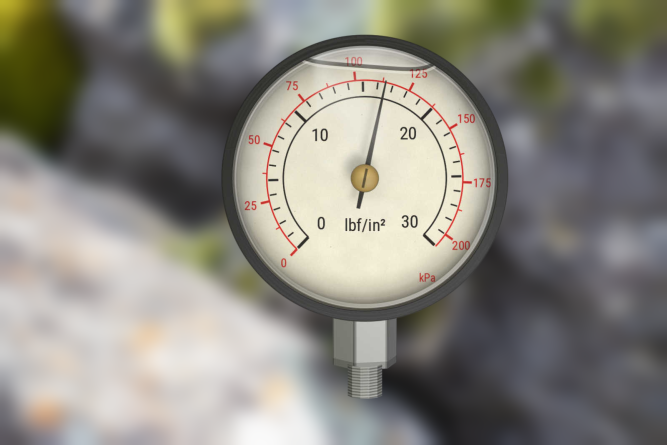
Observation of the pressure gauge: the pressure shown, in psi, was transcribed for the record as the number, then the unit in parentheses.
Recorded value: 16.5 (psi)
